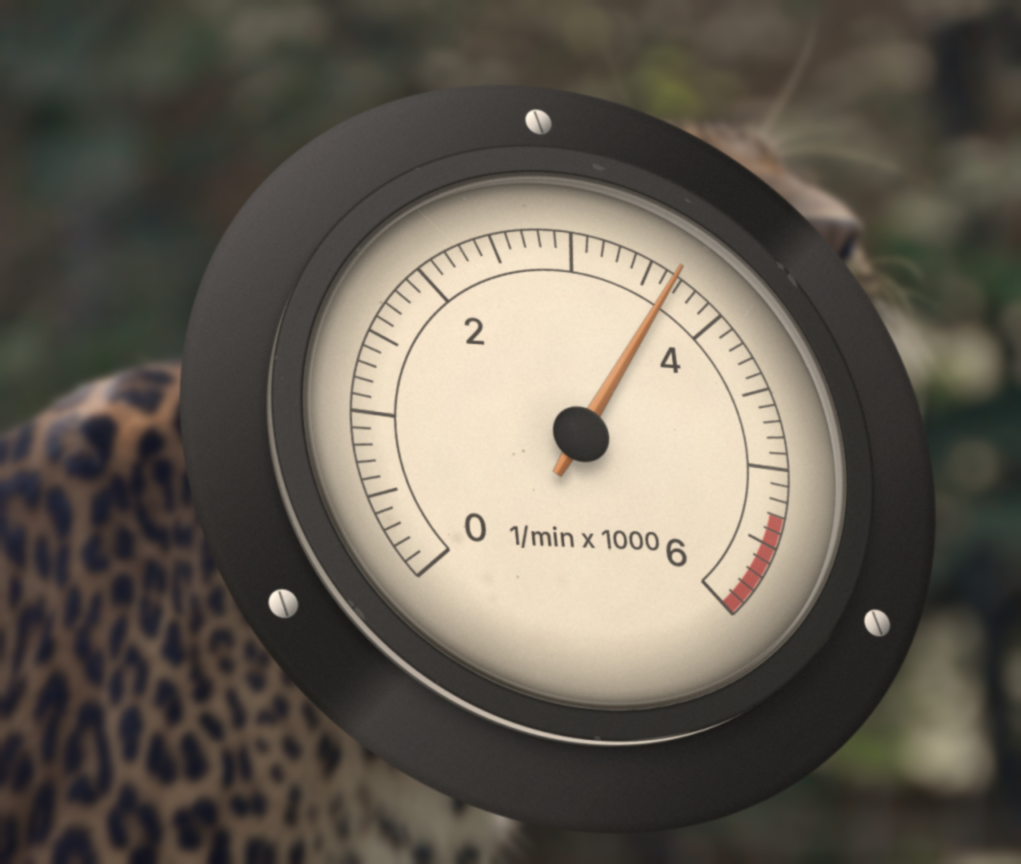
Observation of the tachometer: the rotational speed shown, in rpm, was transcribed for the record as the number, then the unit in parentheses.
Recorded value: 3650 (rpm)
